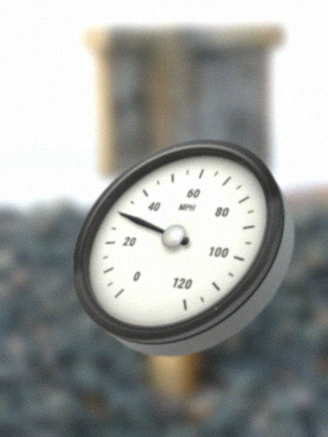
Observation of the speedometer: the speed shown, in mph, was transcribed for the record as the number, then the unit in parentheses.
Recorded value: 30 (mph)
